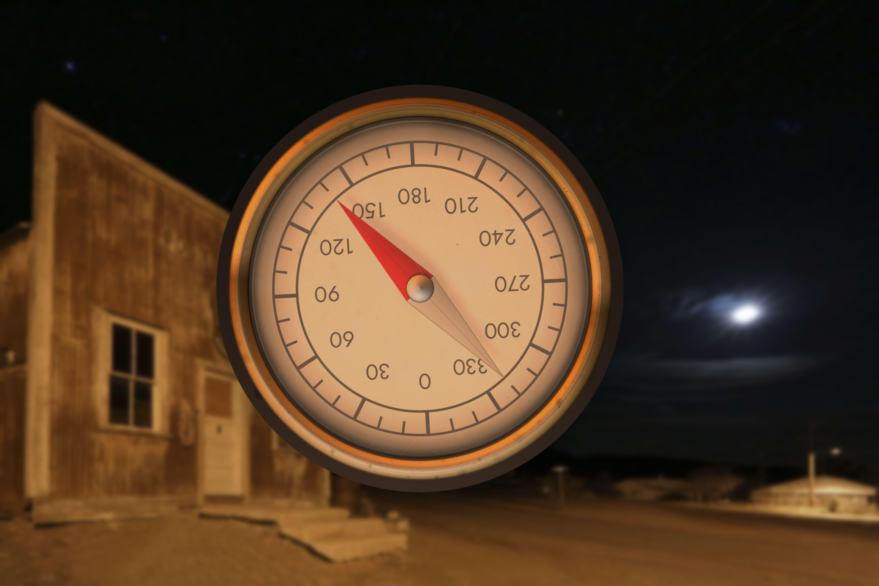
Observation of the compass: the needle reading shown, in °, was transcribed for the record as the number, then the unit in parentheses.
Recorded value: 140 (°)
